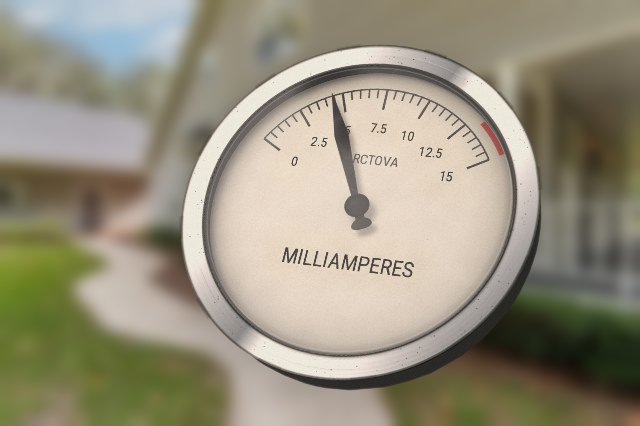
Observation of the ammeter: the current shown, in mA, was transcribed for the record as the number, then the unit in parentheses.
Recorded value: 4.5 (mA)
